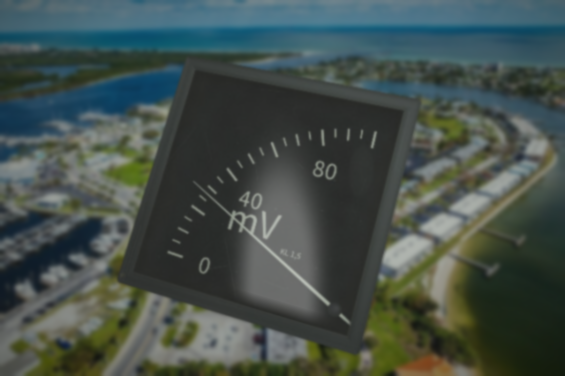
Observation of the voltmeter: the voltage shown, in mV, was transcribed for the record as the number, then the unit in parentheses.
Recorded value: 27.5 (mV)
